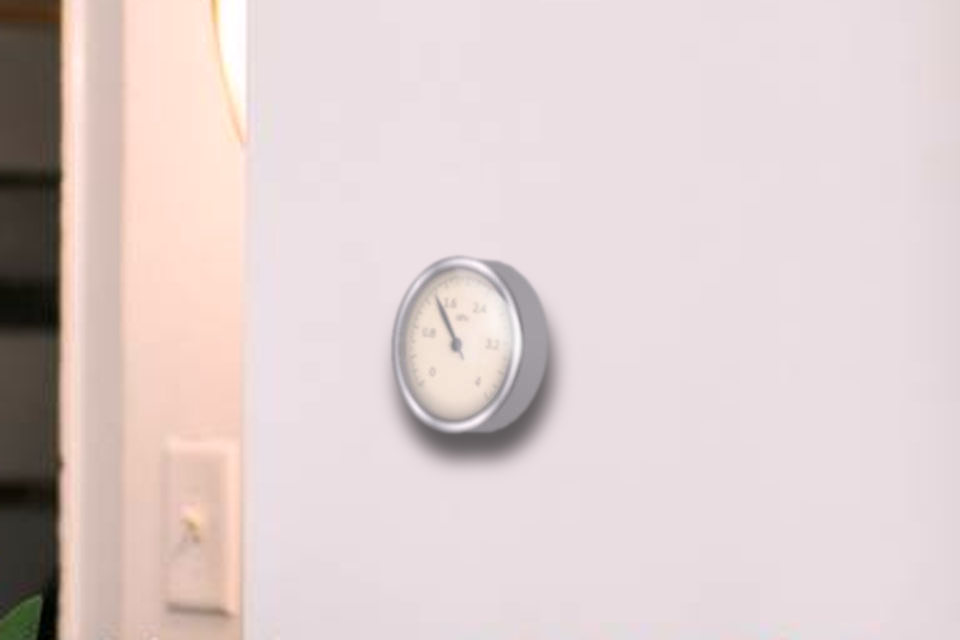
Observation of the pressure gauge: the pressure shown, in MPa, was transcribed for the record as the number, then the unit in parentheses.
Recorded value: 1.4 (MPa)
